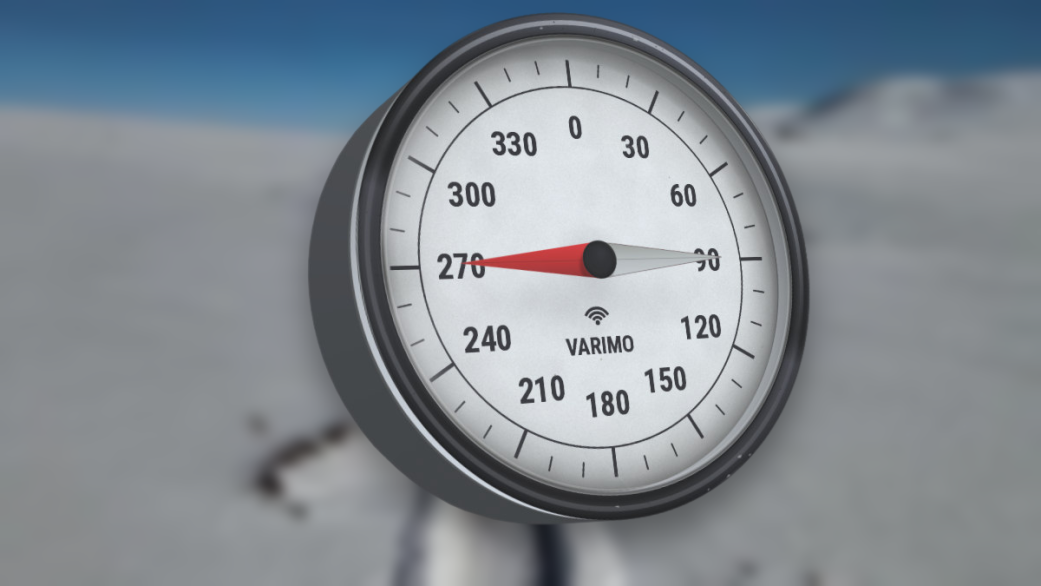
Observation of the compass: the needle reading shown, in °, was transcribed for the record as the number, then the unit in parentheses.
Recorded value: 270 (°)
